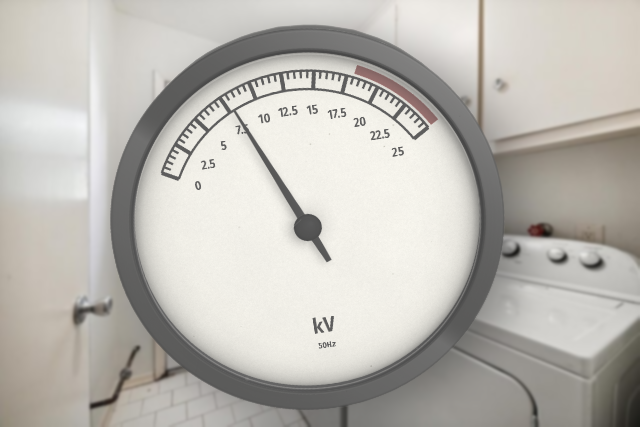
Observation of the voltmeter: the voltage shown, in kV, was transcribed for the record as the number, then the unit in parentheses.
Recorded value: 8 (kV)
